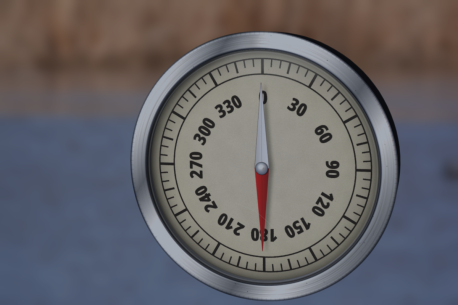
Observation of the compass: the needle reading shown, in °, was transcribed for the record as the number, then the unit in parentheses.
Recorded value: 180 (°)
